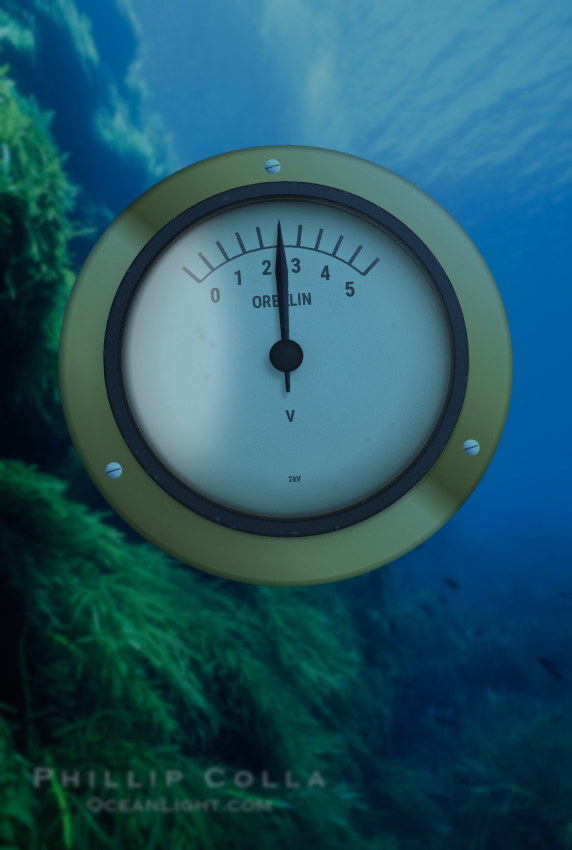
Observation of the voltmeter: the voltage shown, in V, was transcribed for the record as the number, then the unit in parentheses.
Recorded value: 2.5 (V)
